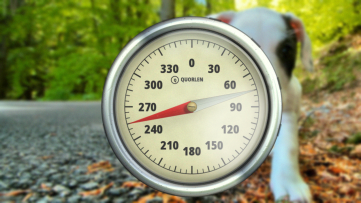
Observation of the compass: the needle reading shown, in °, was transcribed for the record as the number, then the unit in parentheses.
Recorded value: 255 (°)
